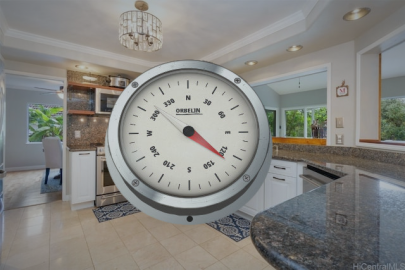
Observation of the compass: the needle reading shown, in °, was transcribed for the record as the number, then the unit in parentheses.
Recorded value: 130 (°)
